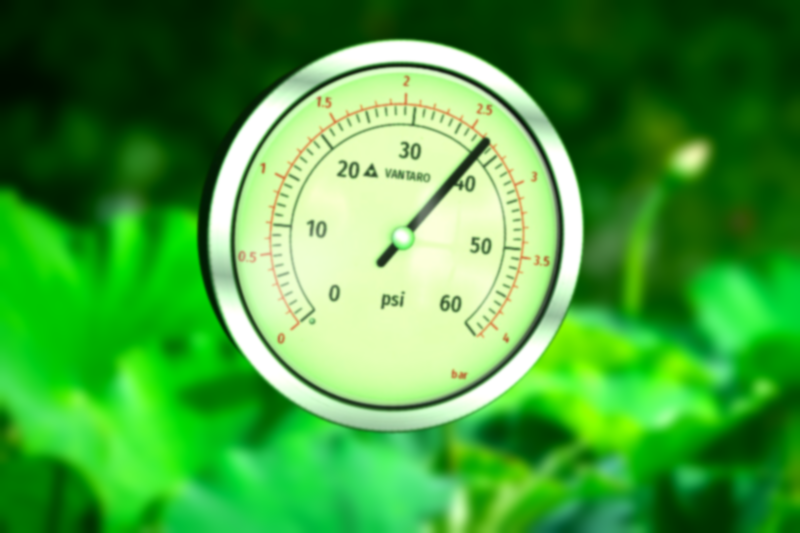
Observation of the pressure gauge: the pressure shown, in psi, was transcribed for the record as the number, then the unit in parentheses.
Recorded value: 38 (psi)
